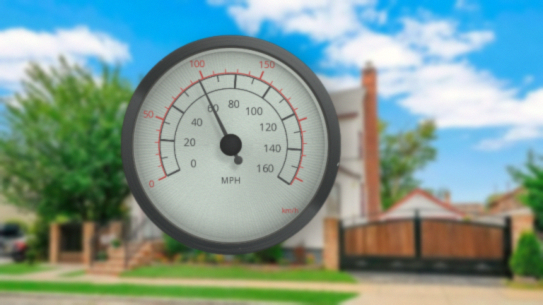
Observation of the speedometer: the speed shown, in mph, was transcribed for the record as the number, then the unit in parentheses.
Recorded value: 60 (mph)
